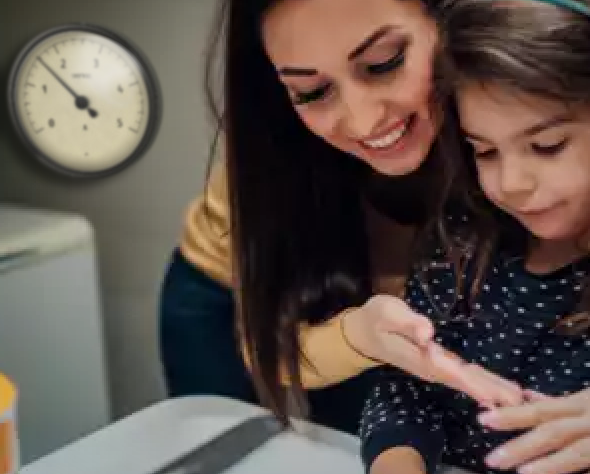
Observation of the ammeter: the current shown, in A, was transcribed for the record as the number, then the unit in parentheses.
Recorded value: 1.6 (A)
